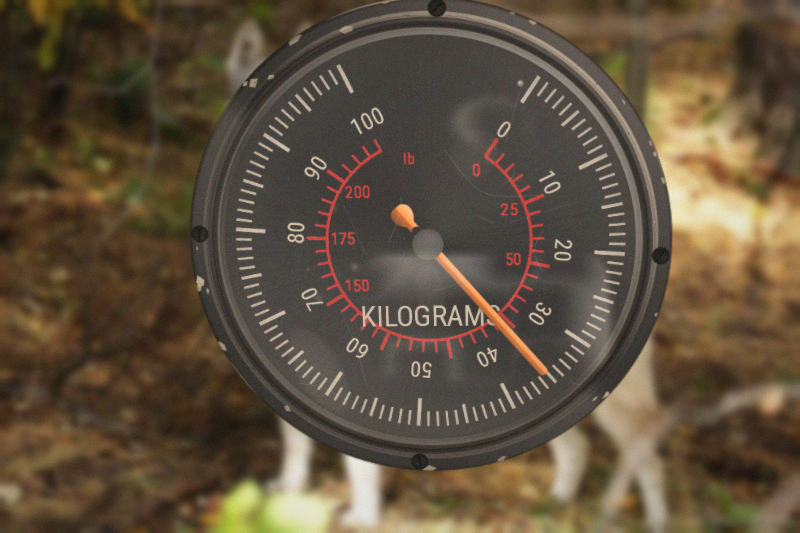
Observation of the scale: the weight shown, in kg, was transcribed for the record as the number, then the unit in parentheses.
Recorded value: 35 (kg)
